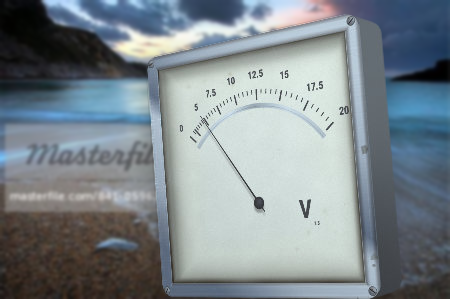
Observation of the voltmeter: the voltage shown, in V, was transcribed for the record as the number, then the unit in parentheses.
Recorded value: 5 (V)
